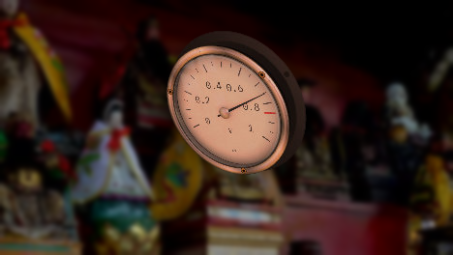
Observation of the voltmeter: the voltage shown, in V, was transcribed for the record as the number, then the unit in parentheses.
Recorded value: 0.75 (V)
